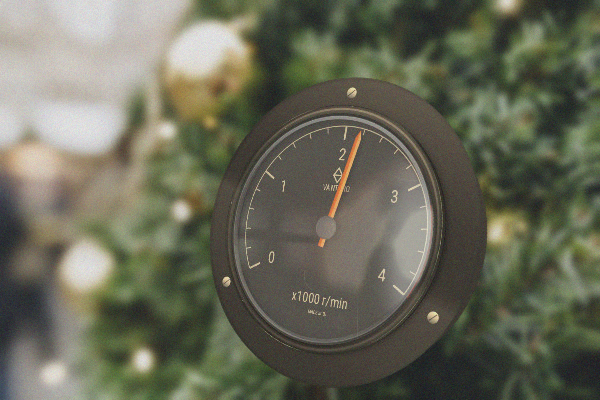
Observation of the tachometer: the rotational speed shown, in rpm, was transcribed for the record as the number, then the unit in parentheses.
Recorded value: 2200 (rpm)
